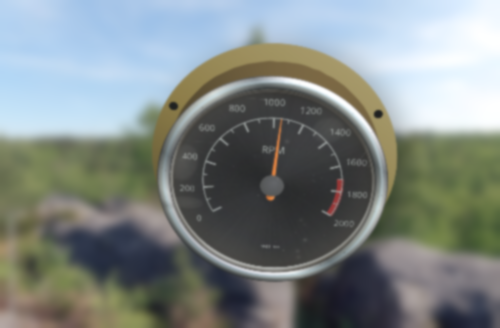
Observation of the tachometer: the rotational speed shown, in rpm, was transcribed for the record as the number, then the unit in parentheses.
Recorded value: 1050 (rpm)
